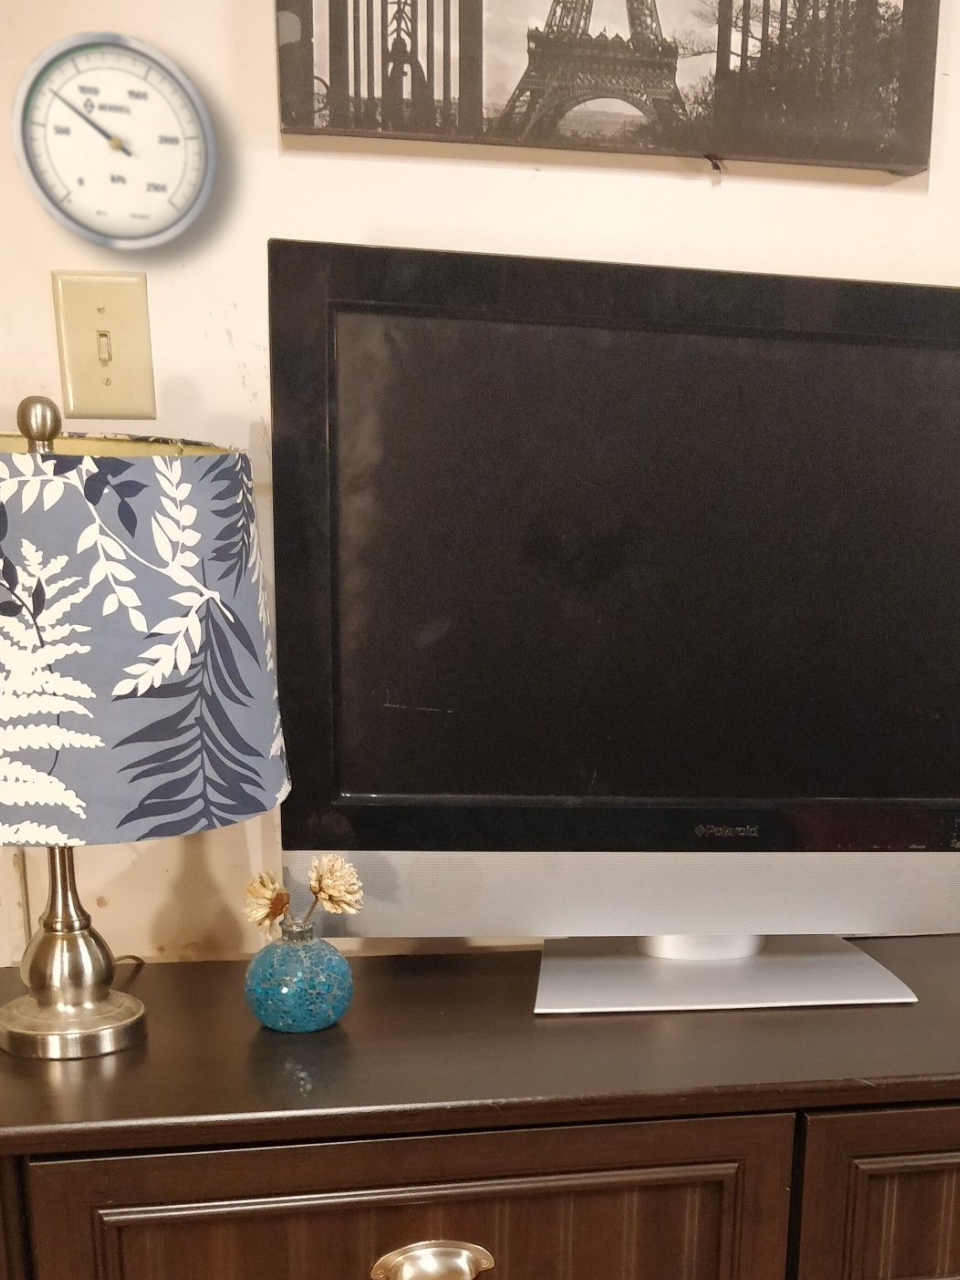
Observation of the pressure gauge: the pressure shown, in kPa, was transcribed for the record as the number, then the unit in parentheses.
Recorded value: 750 (kPa)
